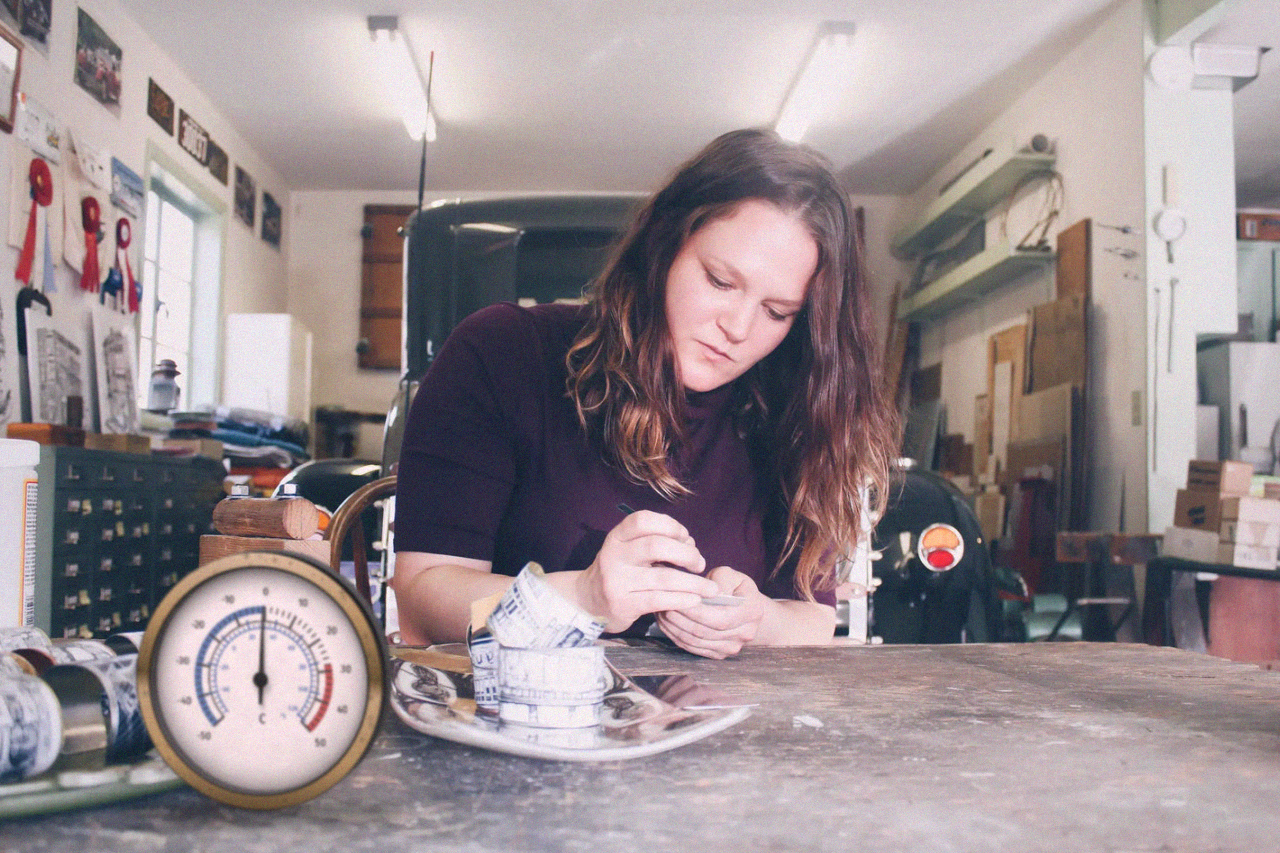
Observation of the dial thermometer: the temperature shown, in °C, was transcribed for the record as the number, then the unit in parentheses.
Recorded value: 0 (°C)
